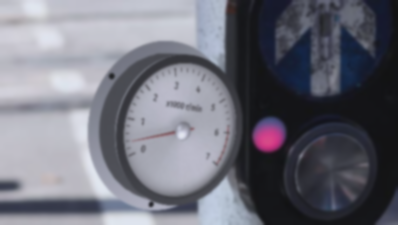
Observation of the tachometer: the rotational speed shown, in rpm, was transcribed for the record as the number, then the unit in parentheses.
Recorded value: 400 (rpm)
